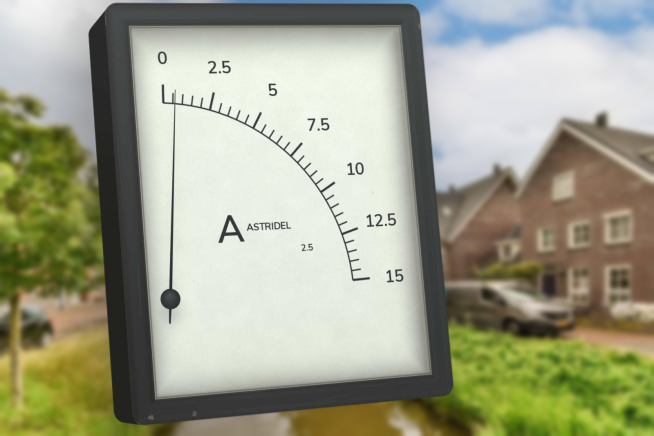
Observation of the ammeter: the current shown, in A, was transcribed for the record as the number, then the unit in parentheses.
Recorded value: 0.5 (A)
